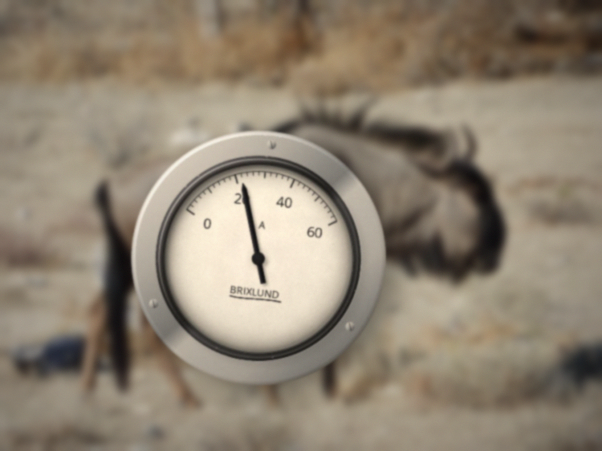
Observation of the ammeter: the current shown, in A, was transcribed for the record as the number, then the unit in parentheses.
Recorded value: 22 (A)
